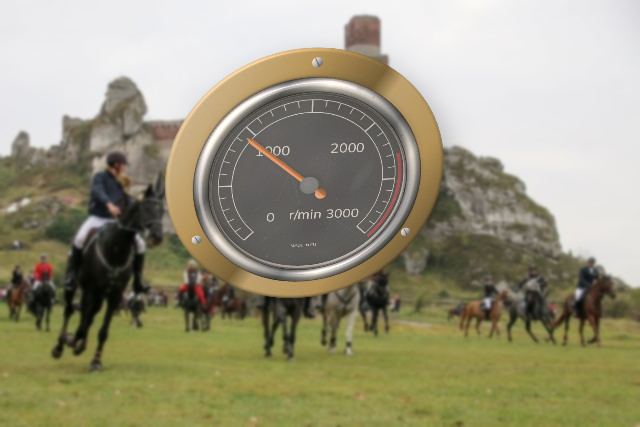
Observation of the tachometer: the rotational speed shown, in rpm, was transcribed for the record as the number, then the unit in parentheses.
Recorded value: 950 (rpm)
